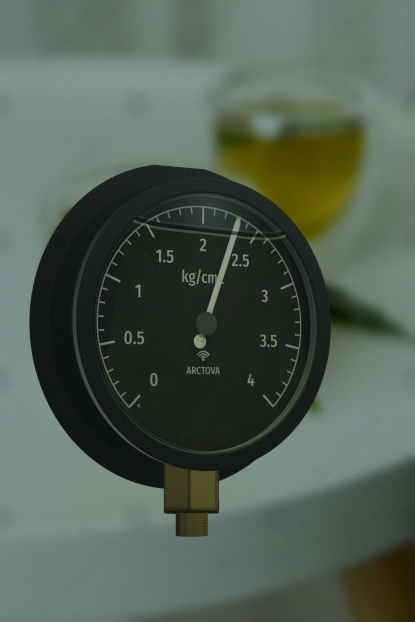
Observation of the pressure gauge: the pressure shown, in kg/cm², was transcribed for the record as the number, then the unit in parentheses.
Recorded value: 2.3 (kg/cm²)
